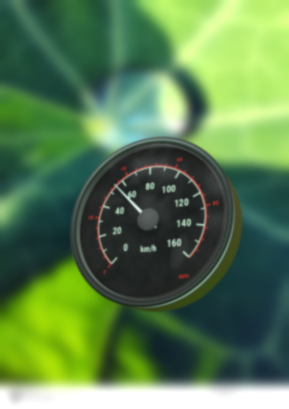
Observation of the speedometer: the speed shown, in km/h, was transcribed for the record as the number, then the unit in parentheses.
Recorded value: 55 (km/h)
